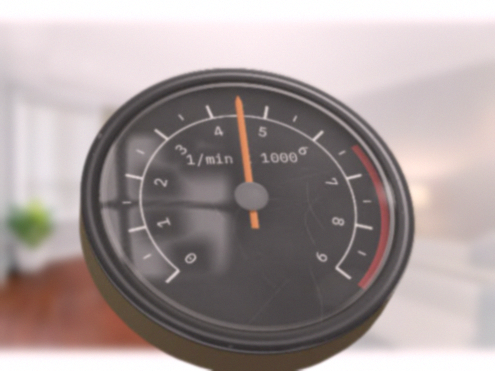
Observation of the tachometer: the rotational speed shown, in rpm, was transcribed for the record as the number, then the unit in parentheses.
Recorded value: 4500 (rpm)
